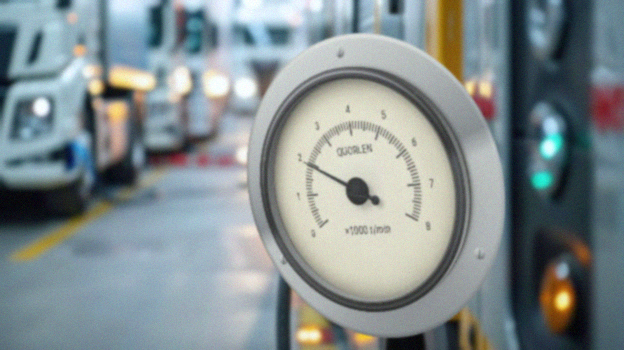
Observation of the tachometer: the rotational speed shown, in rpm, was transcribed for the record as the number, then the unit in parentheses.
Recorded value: 2000 (rpm)
